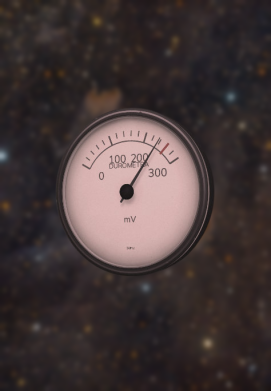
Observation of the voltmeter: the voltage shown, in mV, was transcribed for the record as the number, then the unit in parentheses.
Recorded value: 240 (mV)
